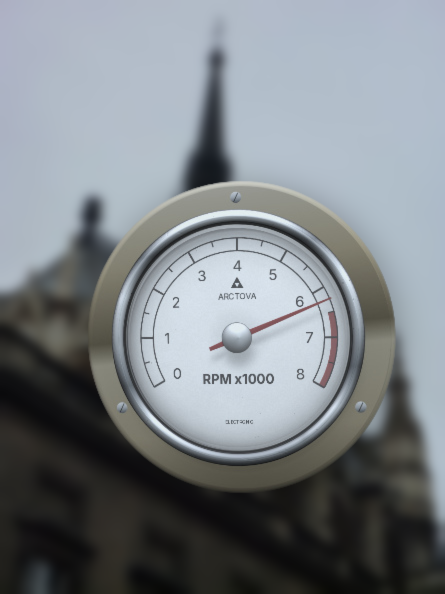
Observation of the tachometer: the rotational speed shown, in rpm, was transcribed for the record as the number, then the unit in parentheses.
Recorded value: 6250 (rpm)
